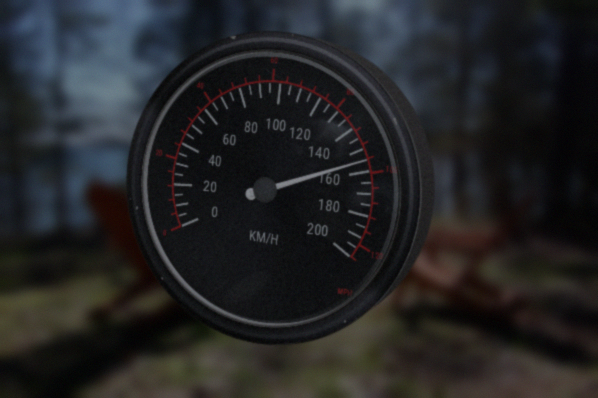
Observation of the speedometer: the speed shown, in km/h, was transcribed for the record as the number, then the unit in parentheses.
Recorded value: 155 (km/h)
